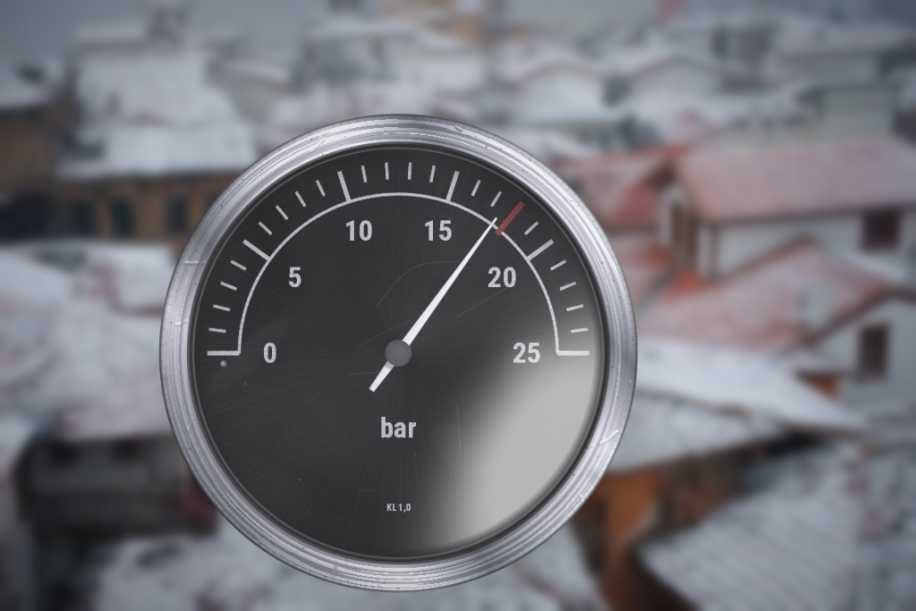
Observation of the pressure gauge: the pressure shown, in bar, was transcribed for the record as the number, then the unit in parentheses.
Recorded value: 17.5 (bar)
